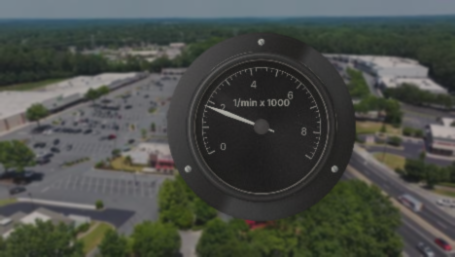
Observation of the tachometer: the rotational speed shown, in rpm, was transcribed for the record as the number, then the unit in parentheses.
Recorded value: 1800 (rpm)
